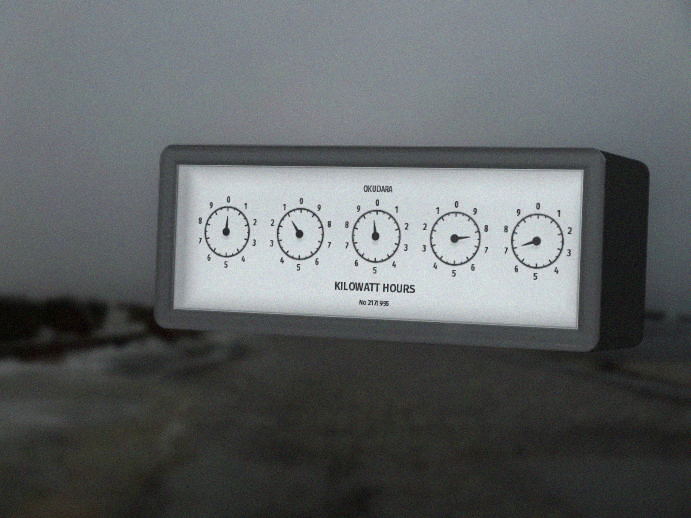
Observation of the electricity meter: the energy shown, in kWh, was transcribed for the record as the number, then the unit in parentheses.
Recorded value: 977 (kWh)
